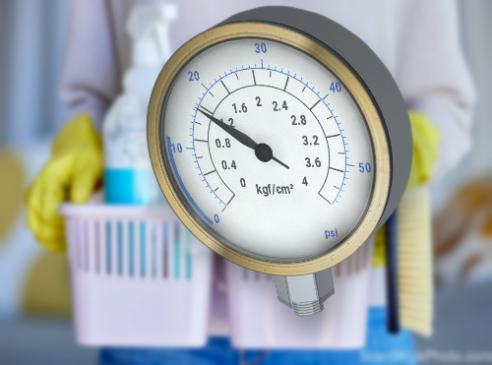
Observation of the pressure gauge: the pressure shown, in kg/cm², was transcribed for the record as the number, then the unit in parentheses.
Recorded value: 1.2 (kg/cm²)
